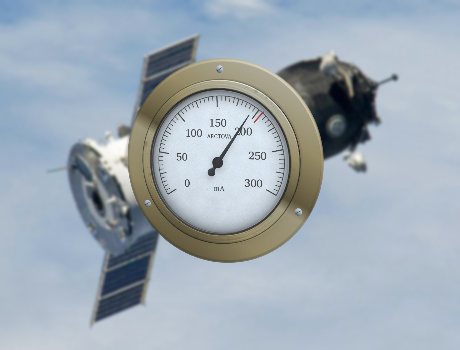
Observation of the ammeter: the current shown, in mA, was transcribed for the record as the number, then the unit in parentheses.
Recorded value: 195 (mA)
